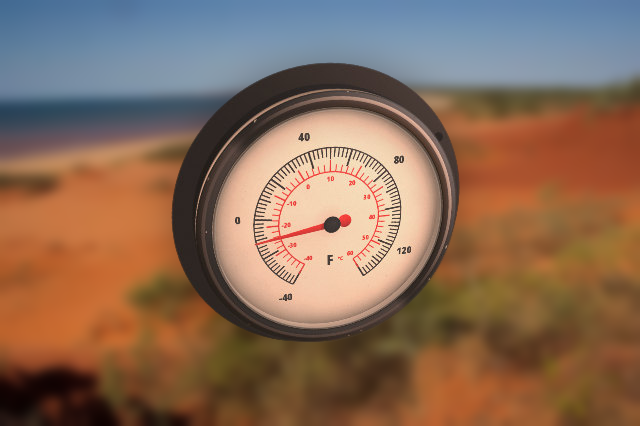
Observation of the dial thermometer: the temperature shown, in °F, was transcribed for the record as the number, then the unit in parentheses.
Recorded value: -10 (°F)
